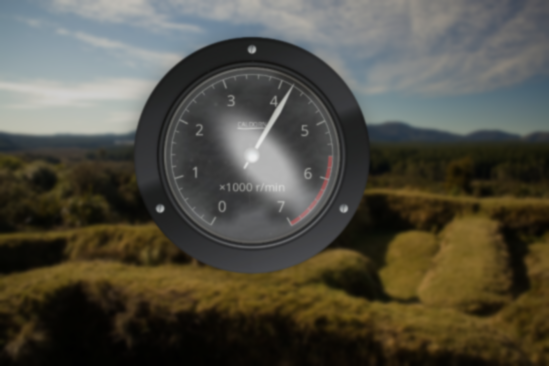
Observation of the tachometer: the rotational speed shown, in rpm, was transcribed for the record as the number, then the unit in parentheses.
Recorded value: 4200 (rpm)
